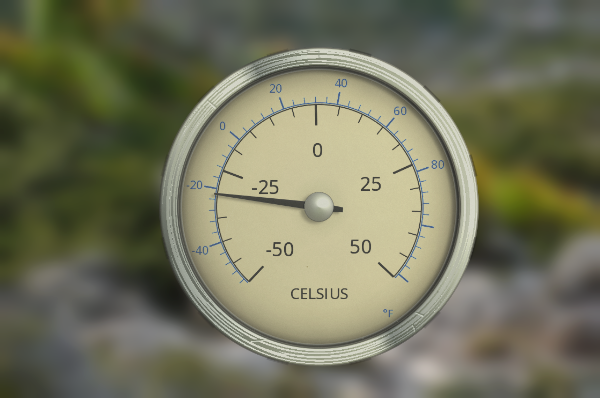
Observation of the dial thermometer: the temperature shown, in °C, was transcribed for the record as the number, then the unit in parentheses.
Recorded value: -30 (°C)
